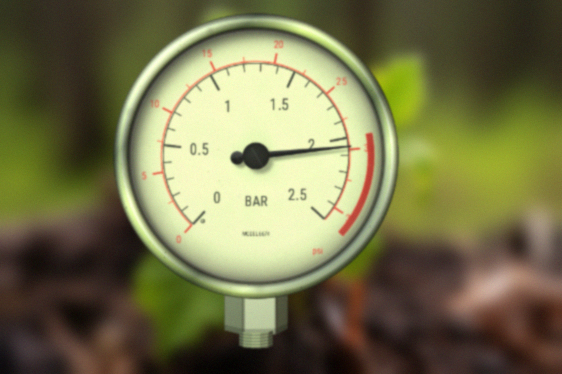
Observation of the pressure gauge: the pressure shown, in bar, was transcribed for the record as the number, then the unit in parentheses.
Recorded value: 2.05 (bar)
